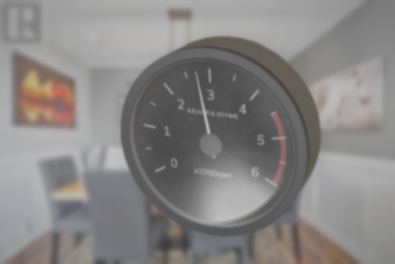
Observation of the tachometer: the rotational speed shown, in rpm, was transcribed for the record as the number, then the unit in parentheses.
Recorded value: 2750 (rpm)
